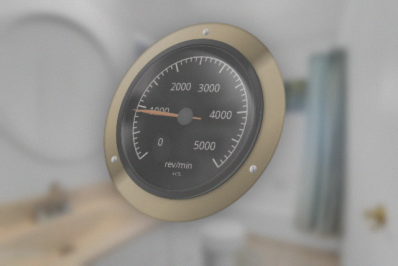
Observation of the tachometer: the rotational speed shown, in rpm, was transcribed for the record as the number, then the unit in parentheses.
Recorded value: 900 (rpm)
